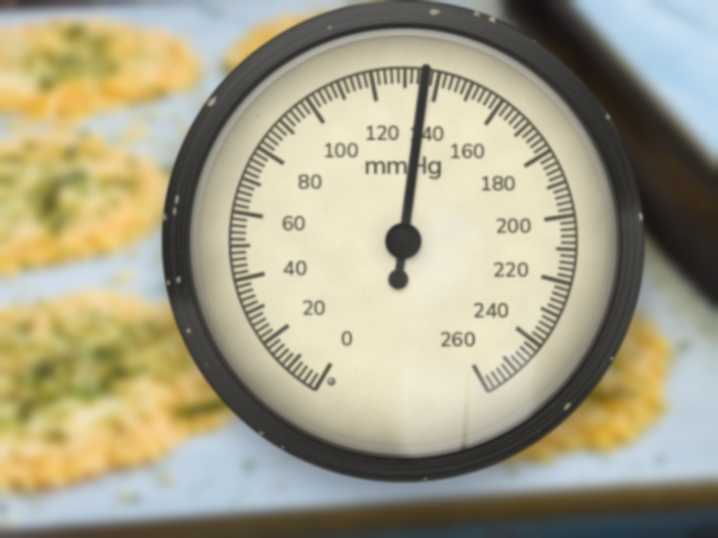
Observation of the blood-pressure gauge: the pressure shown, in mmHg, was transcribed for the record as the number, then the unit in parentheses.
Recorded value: 136 (mmHg)
